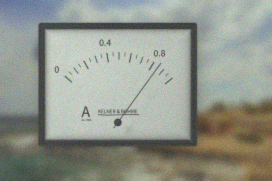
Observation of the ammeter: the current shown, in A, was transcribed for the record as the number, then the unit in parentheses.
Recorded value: 0.85 (A)
